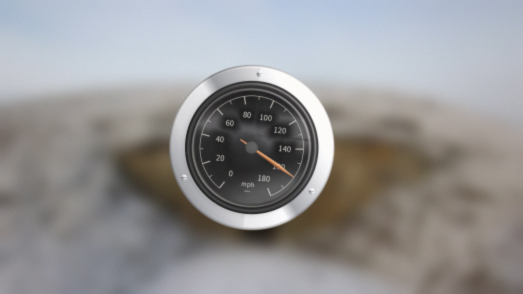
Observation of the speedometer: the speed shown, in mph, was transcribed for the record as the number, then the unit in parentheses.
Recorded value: 160 (mph)
